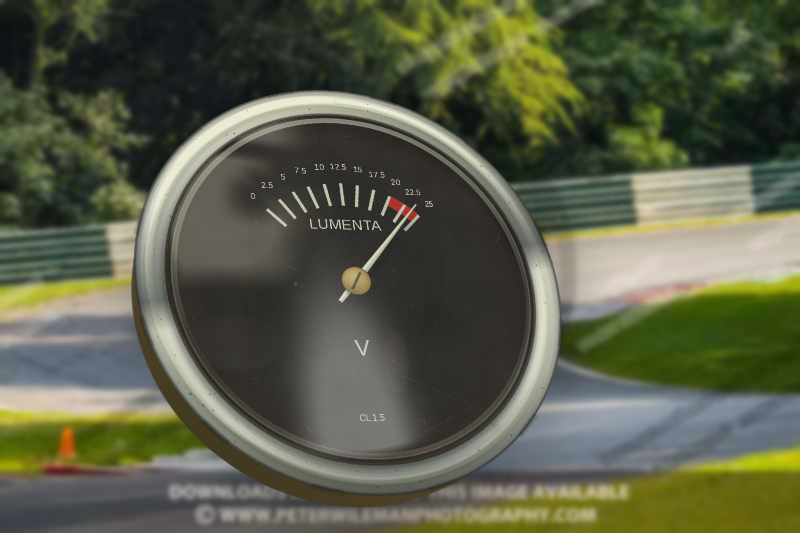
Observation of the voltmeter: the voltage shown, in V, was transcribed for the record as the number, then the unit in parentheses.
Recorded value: 23.75 (V)
